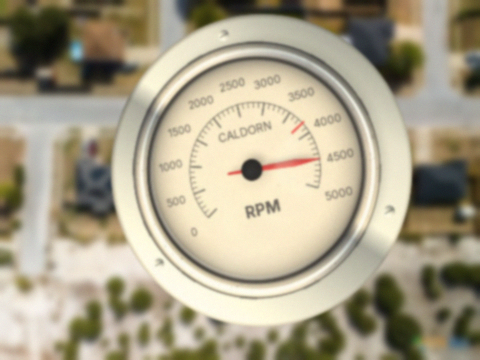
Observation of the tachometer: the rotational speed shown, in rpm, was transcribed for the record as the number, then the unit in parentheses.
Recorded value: 4500 (rpm)
